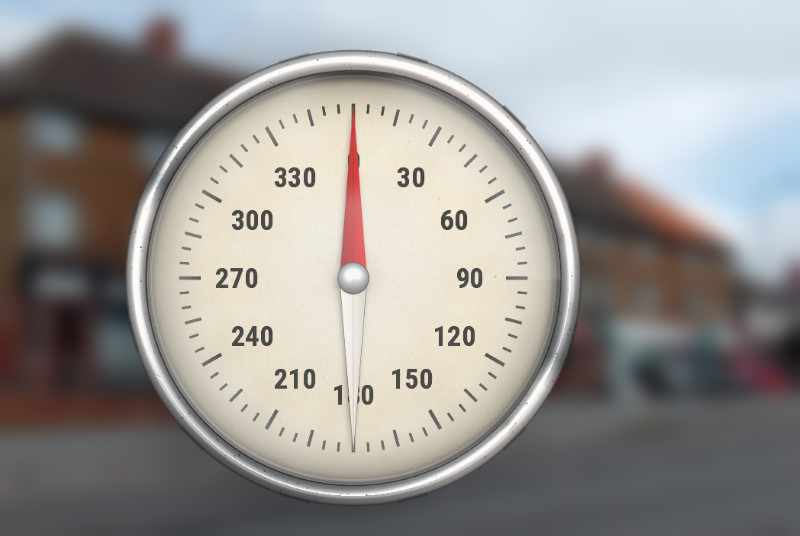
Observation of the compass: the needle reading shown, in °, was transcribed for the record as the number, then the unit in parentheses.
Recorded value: 0 (°)
